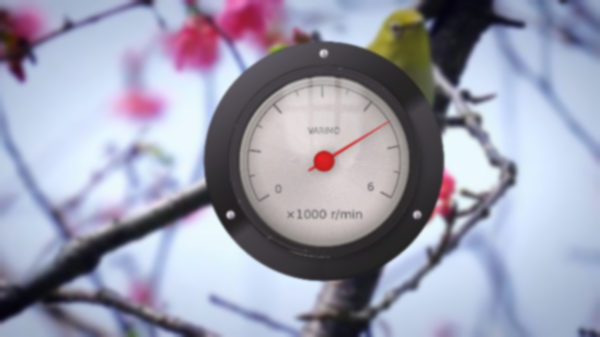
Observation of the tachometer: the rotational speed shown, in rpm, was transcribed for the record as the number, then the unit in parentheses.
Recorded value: 4500 (rpm)
